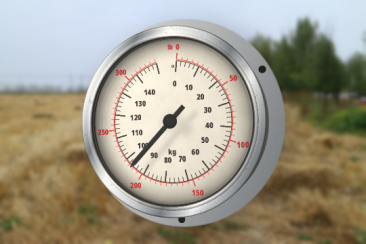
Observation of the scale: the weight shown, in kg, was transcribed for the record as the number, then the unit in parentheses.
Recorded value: 96 (kg)
